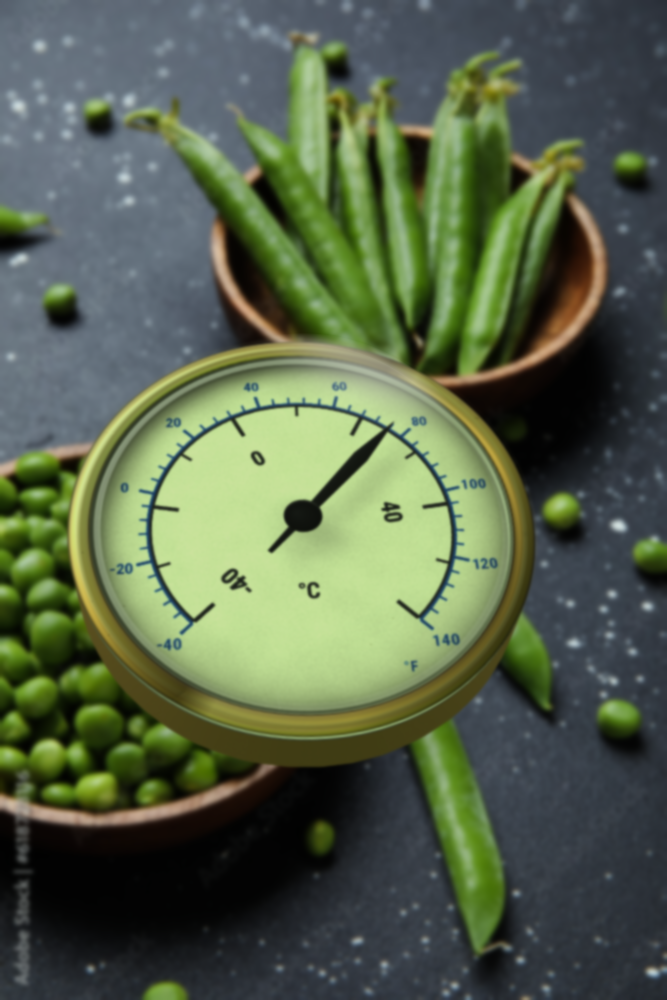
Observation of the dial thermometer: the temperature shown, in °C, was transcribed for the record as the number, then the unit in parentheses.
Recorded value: 25 (°C)
